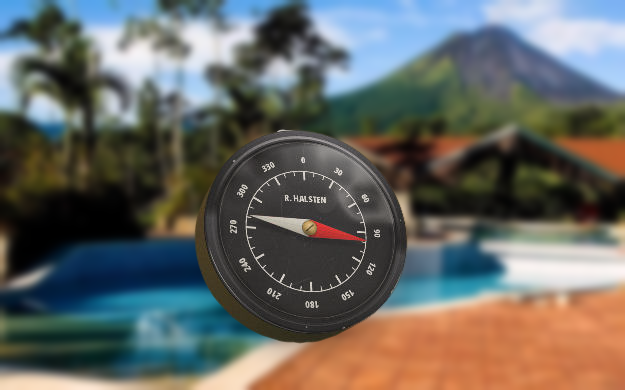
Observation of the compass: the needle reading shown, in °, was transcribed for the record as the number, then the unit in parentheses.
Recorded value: 100 (°)
